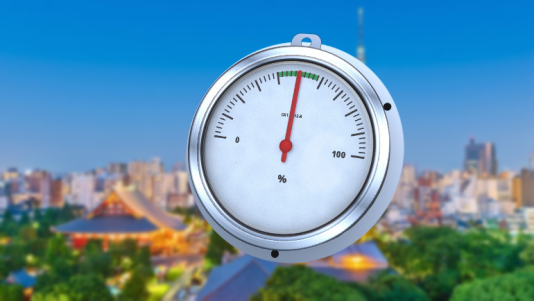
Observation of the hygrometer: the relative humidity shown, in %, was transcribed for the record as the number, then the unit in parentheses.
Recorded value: 50 (%)
